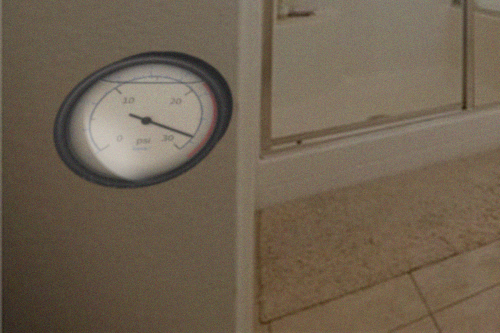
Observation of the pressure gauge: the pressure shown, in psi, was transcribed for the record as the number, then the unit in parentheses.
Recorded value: 27.5 (psi)
